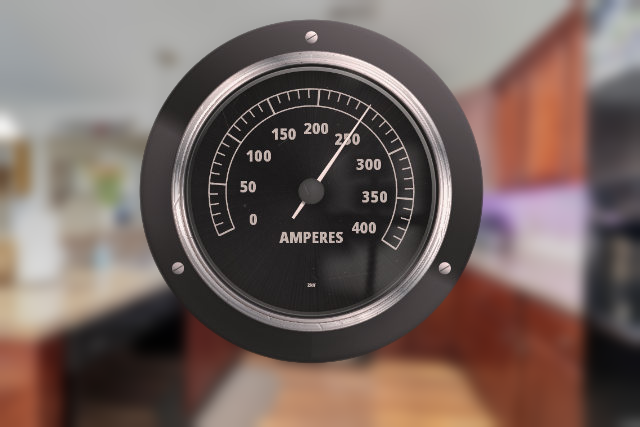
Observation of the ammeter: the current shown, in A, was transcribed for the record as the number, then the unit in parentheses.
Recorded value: 250 (A)
